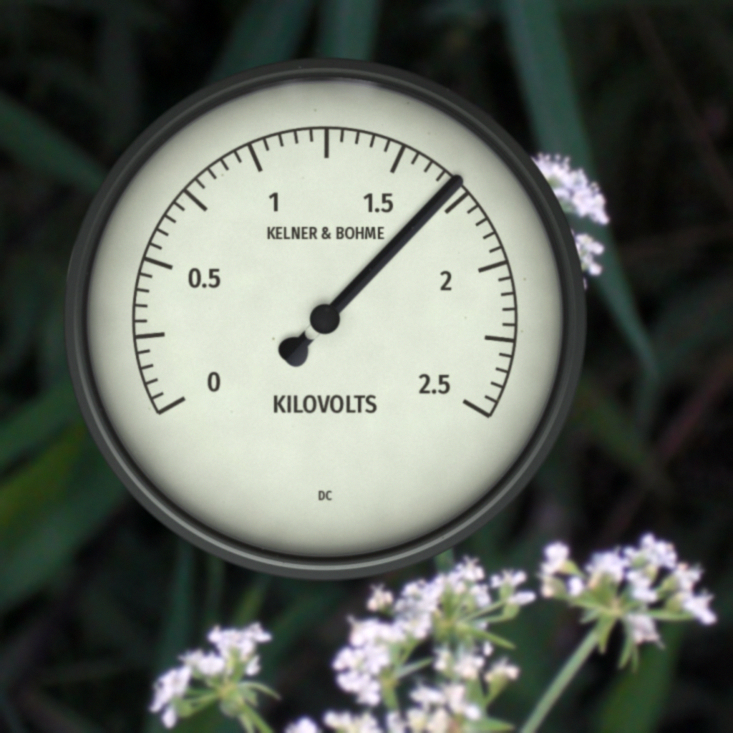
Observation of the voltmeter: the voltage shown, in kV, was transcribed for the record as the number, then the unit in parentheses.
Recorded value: 1.7 (kV)
